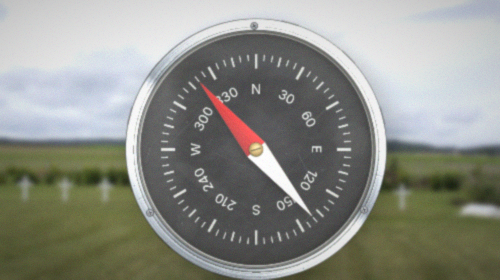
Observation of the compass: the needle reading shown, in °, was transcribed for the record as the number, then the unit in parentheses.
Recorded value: 320 (°)
